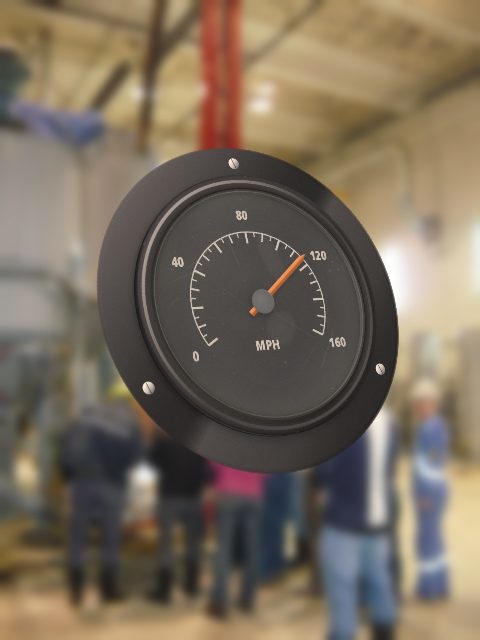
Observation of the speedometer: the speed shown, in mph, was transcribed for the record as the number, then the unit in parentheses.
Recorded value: 115 (mph)
